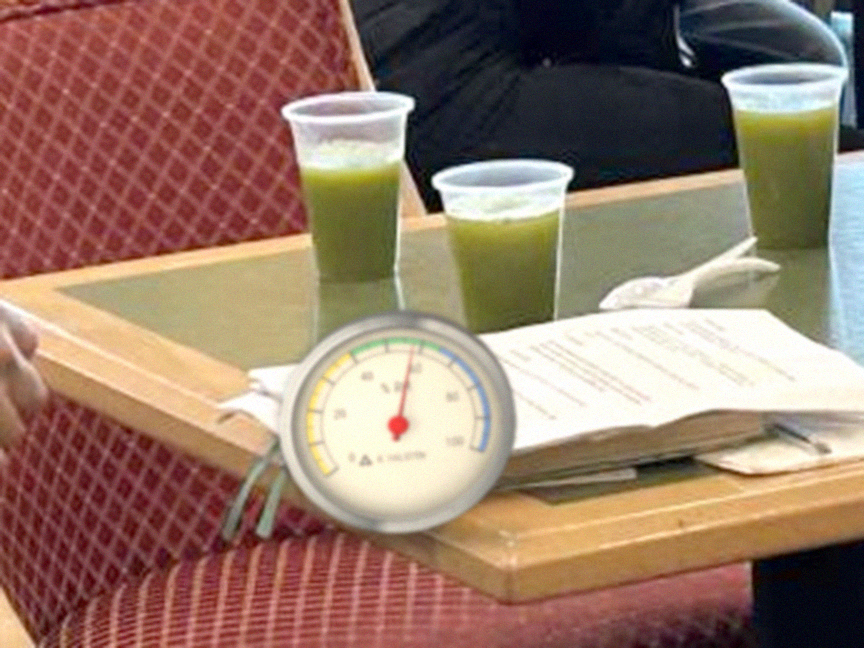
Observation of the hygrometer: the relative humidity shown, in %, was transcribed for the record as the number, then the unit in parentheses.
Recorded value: 57.5 (%)
